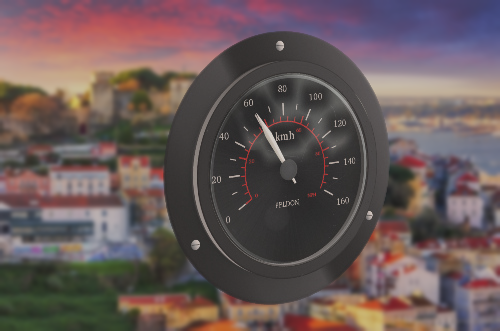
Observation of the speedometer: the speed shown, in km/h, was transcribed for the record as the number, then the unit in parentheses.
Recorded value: 60 (km/h)
